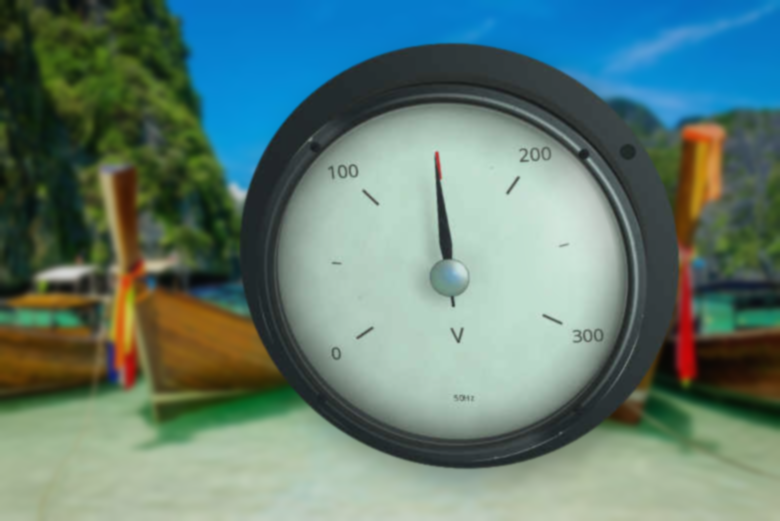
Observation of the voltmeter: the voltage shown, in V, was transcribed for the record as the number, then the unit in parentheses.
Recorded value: 150 (V)
